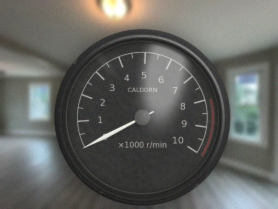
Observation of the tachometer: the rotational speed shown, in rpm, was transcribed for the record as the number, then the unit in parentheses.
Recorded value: 0 (rpm)
